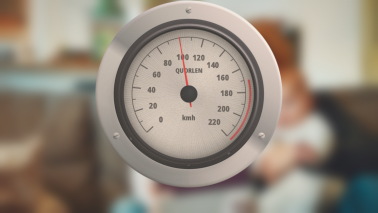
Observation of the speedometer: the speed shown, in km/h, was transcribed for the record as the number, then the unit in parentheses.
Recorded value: 100 (km/h)
